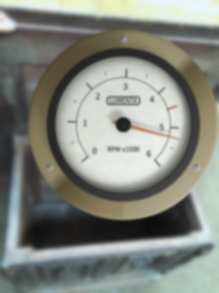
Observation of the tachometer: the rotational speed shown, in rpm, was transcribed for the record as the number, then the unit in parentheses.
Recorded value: 5250 (rpm)
